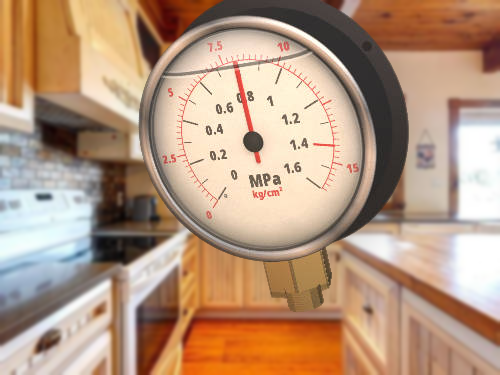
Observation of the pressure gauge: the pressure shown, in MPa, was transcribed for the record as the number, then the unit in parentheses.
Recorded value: 0.8 (MPa)
